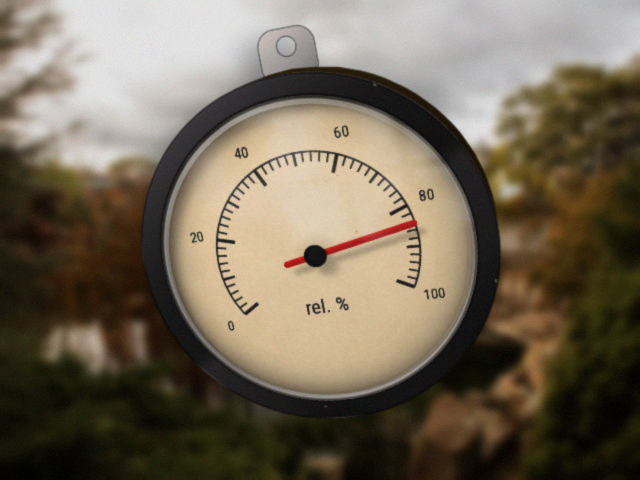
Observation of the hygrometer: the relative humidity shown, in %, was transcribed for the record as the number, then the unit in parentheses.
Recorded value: 84 (%)
